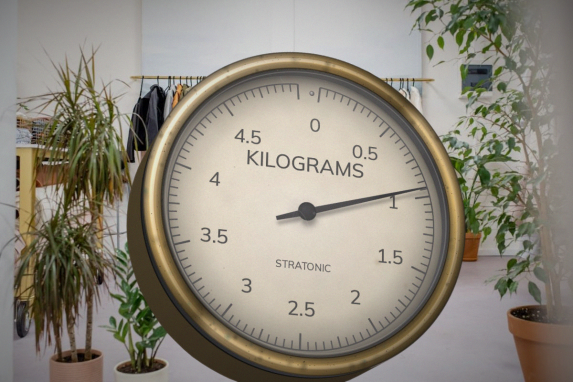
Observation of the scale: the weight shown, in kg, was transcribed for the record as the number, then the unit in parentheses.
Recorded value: 0.95 (kg)
